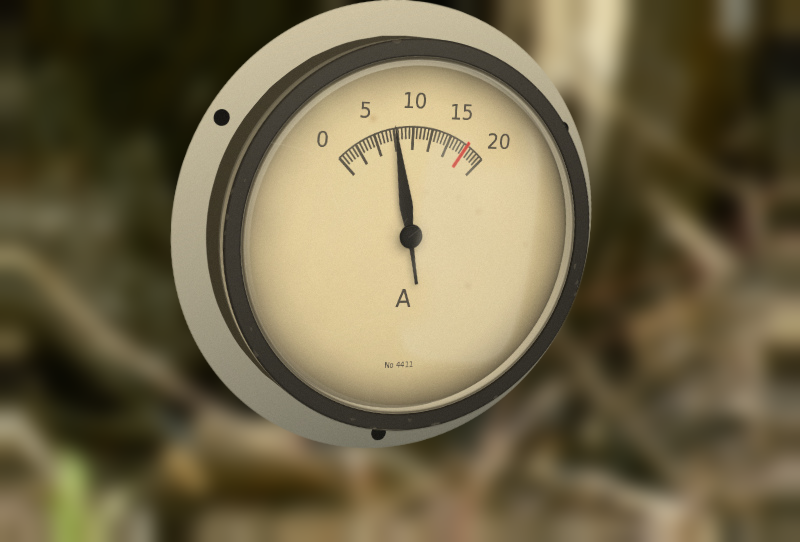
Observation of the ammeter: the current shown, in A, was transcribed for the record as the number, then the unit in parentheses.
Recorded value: 7.5 (A)
